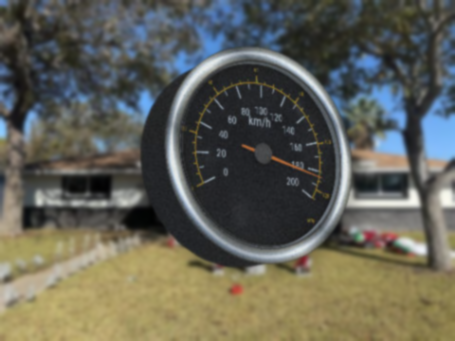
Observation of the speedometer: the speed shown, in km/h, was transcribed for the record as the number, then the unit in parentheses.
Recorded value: 185 (km/h)
